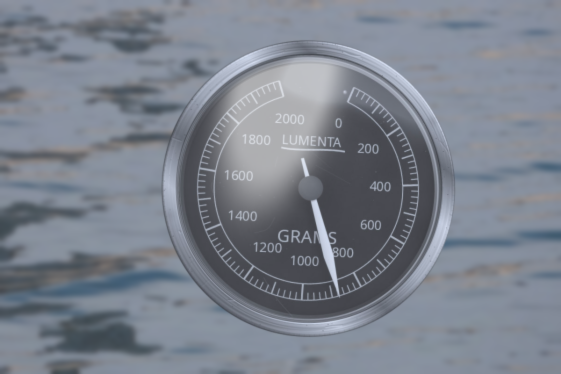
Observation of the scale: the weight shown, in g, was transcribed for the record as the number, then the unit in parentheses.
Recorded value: 880 (g)
